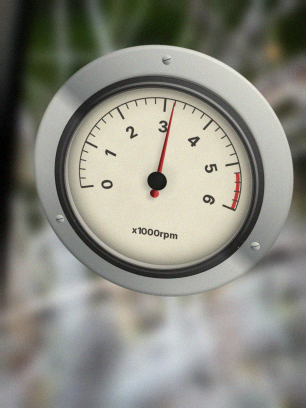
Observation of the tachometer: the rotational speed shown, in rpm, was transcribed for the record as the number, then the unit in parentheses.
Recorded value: 3200 (rpm)
